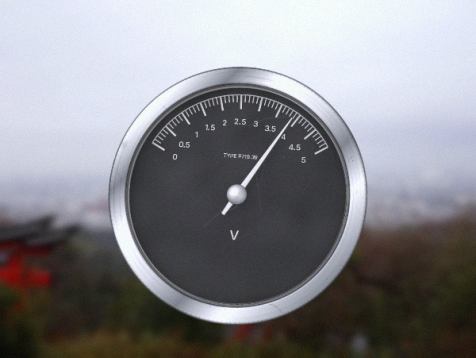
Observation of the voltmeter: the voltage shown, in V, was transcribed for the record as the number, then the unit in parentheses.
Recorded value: 3.9 (V)
